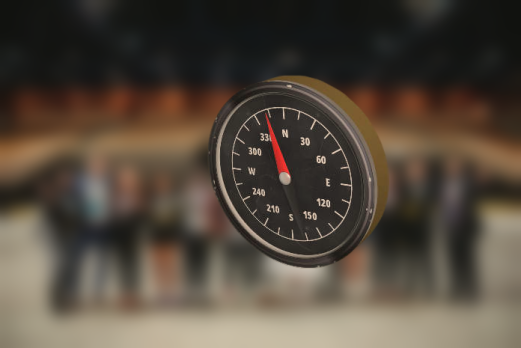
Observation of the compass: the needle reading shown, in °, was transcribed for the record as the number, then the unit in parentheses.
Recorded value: 345 (°)
